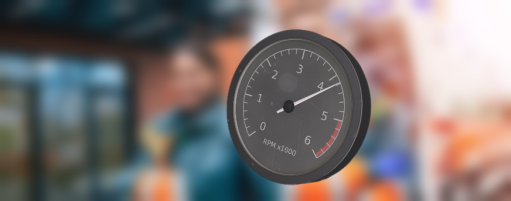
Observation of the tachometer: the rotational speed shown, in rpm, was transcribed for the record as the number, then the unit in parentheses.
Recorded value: 4200 (rpm)
